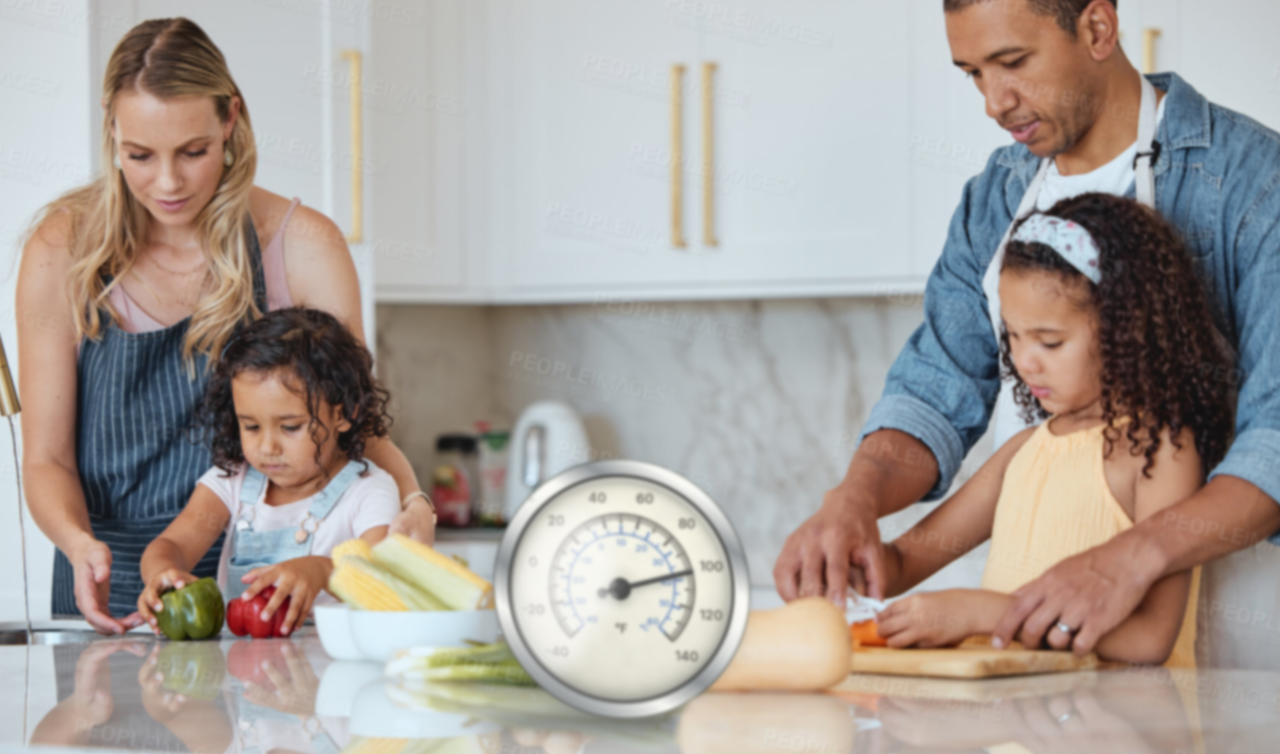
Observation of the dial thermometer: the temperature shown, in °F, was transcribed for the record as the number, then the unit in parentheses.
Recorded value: 100 (°F)
